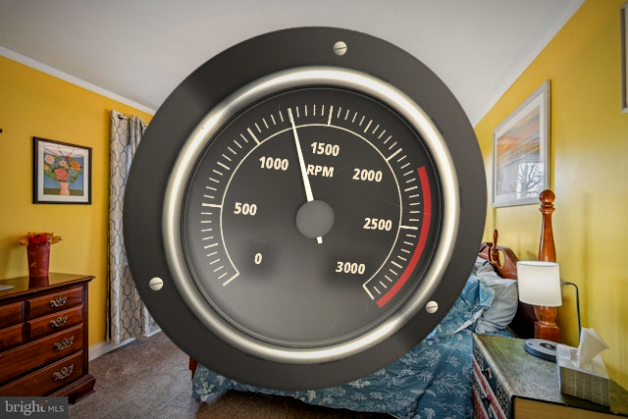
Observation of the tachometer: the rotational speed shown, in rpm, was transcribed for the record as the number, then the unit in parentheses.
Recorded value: 1250 (rpm)
